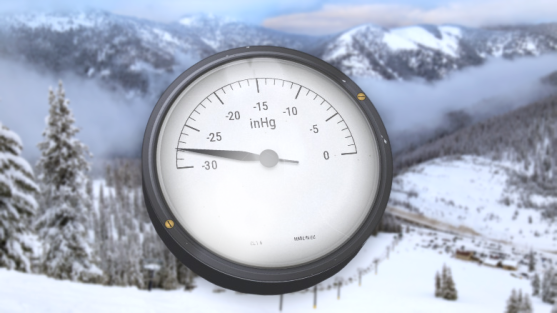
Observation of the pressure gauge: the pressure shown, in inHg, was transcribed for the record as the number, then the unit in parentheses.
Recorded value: -28 (inHg)
